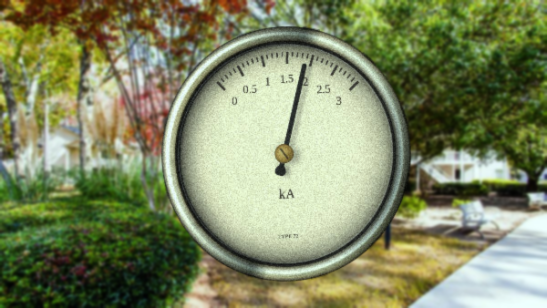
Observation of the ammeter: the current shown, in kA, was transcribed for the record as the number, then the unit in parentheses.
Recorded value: 1.9 (kA)
